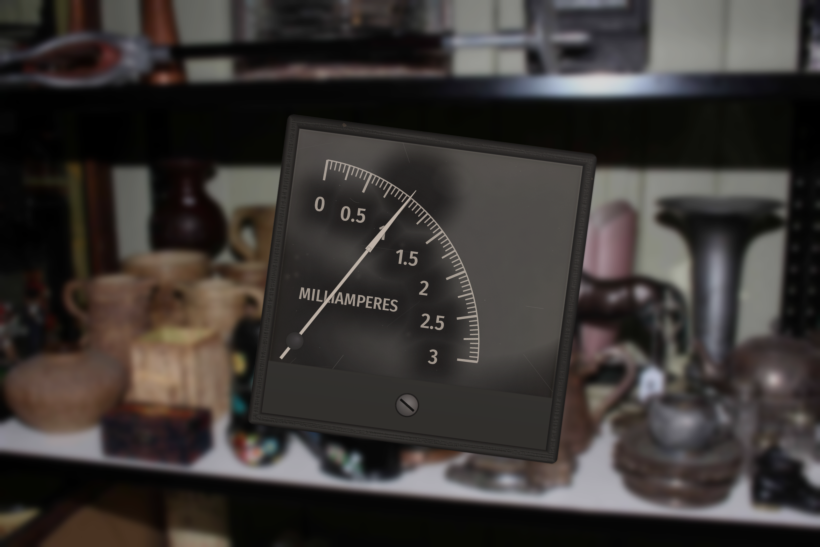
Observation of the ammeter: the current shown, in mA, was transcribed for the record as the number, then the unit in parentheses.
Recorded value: 1 (mA)
